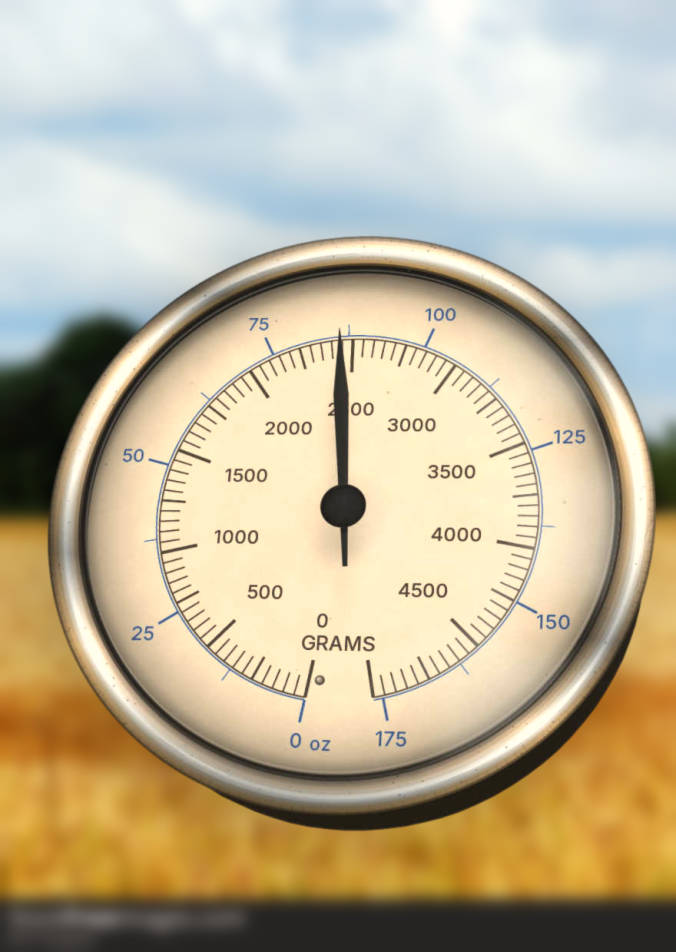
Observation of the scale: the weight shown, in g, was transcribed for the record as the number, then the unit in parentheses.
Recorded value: 2450 (g)
